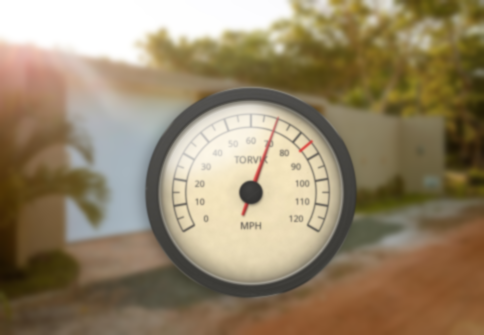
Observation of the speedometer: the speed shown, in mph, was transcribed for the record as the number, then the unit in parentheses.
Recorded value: 70 (mph)
